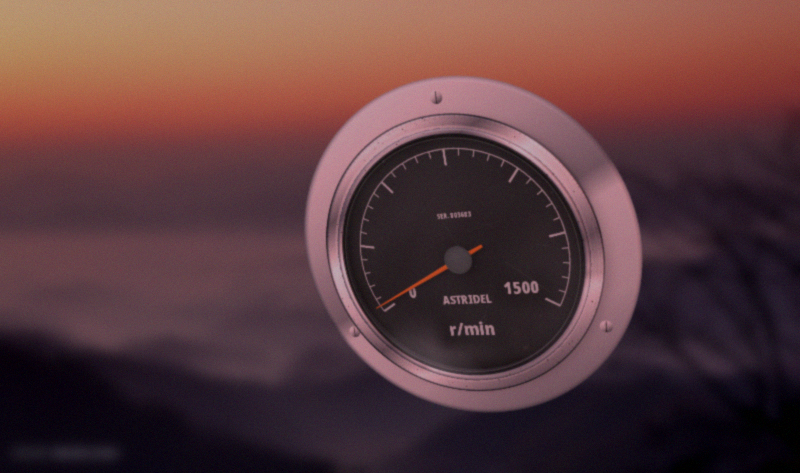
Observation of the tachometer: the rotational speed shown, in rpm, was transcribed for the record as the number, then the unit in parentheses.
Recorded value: 25 (rpm)
